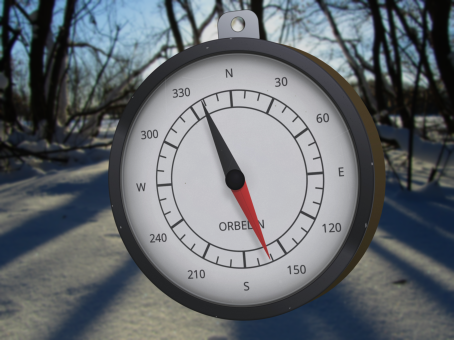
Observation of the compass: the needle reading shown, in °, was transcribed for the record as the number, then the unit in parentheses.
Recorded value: 160 (°)
